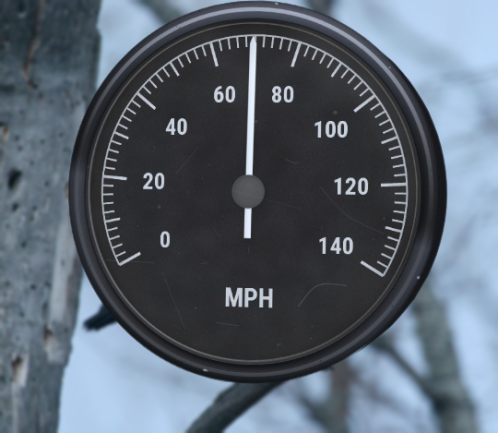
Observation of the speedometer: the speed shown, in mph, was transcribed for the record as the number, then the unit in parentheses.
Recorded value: 70 (mph)
